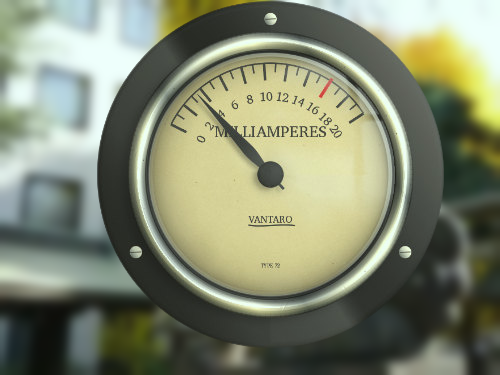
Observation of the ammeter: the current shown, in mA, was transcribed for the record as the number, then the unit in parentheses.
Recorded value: 3.5 (mA)
